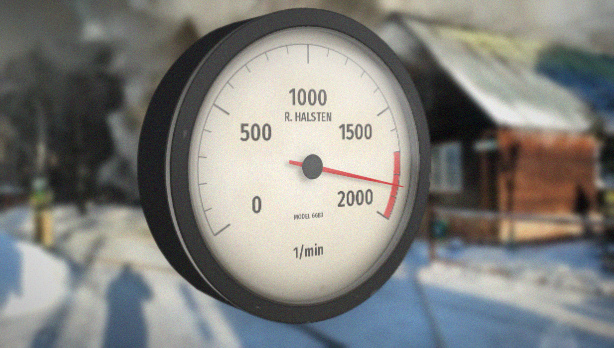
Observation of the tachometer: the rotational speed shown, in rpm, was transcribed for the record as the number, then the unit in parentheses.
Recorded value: 1850 (rpm)
